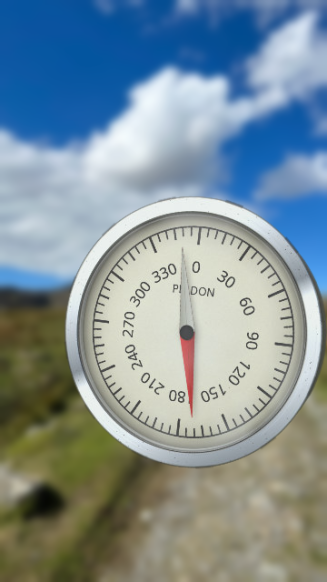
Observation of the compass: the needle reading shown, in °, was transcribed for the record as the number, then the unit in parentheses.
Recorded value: 170 (°)
